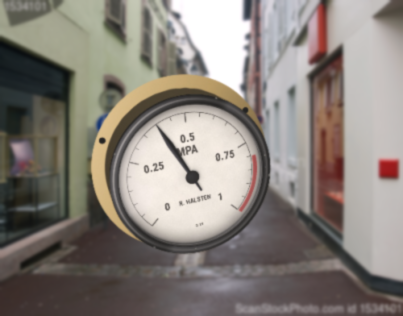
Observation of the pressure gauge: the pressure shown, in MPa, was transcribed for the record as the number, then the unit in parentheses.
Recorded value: 0.4 (MPa)
